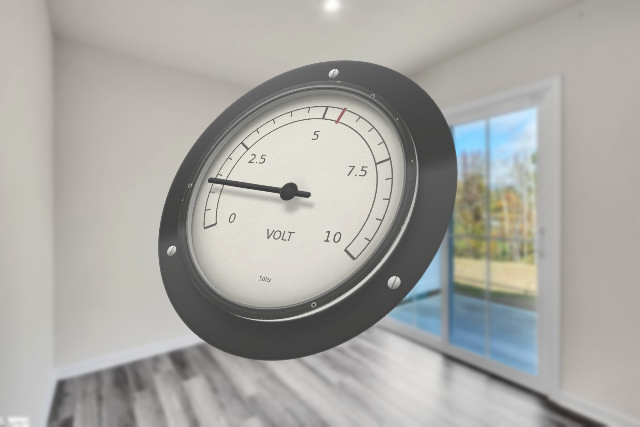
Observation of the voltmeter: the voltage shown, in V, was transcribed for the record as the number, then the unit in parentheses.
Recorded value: 1.25 (V)
